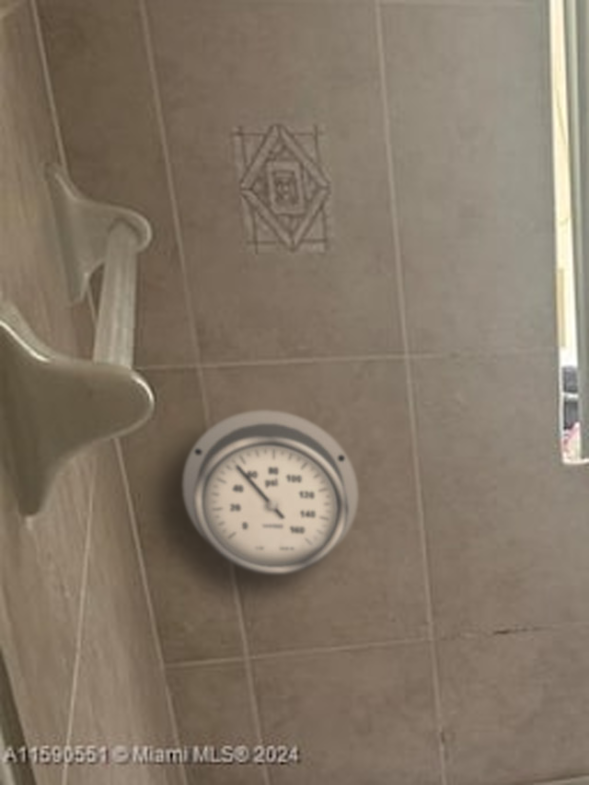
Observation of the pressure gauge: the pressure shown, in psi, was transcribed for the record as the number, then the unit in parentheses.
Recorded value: 55 (psi)
